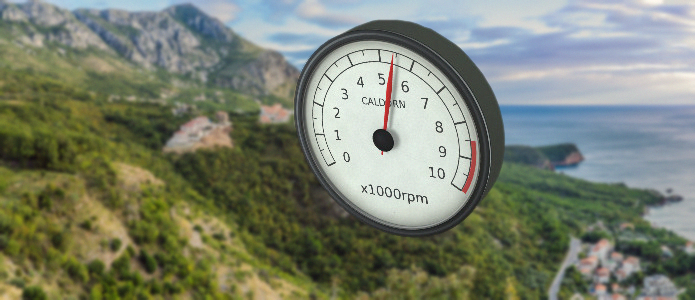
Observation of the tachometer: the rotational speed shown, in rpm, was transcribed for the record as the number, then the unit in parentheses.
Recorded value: 5500 (rpm)
